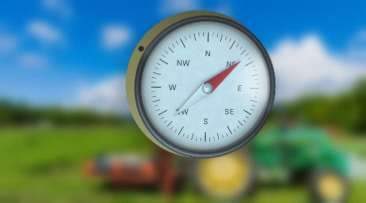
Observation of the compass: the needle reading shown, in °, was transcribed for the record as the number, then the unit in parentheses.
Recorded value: 50 (°)
